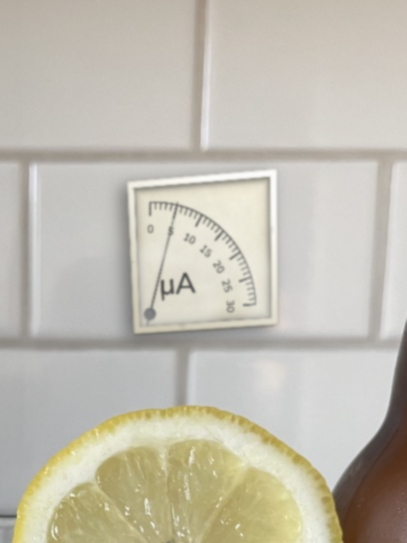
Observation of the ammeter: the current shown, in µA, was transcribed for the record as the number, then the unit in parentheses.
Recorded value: 5 (µA)
